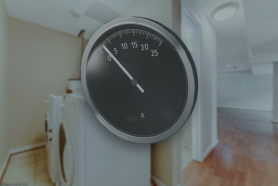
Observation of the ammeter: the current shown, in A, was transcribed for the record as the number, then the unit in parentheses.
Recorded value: 2.5 (A)
